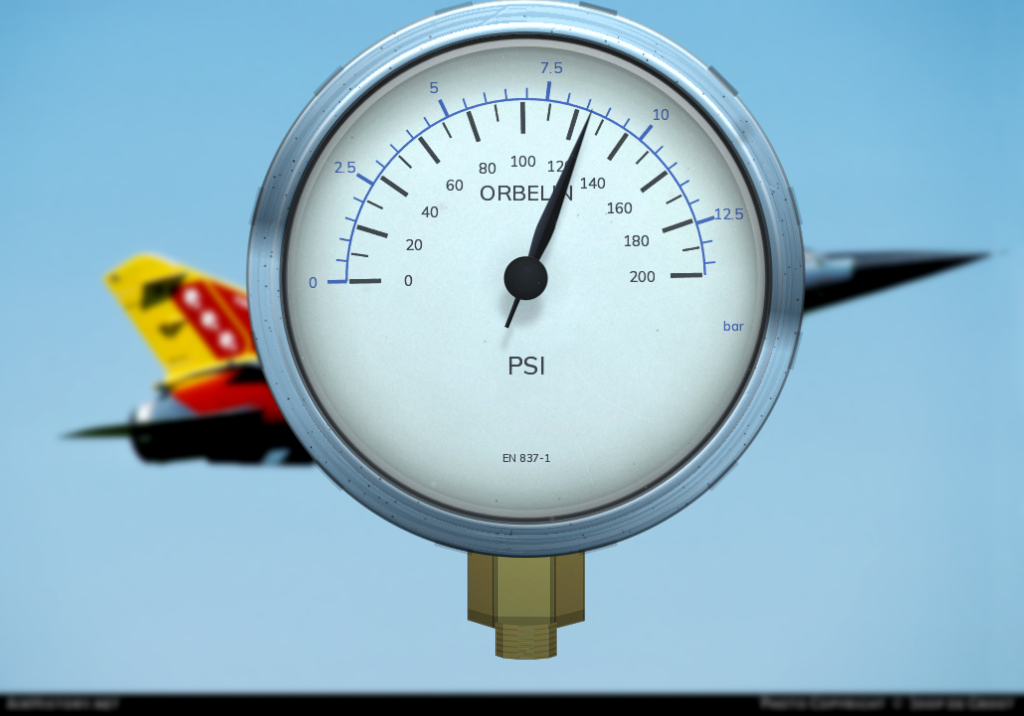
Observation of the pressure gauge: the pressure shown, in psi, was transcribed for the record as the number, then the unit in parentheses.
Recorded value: 125 (psi)
